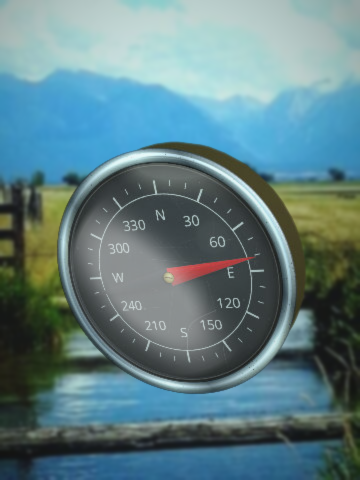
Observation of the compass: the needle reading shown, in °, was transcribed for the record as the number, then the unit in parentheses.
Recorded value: 80 (°)
